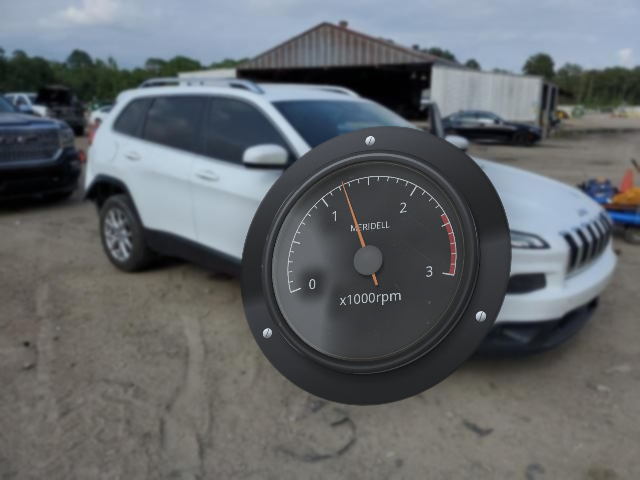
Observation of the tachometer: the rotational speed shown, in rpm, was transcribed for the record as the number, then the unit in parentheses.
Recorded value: 1250 (rpm)
